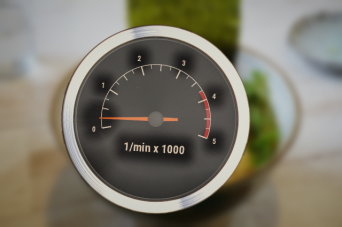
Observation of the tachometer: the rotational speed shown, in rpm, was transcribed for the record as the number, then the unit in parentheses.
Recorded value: 250 (rpm)
